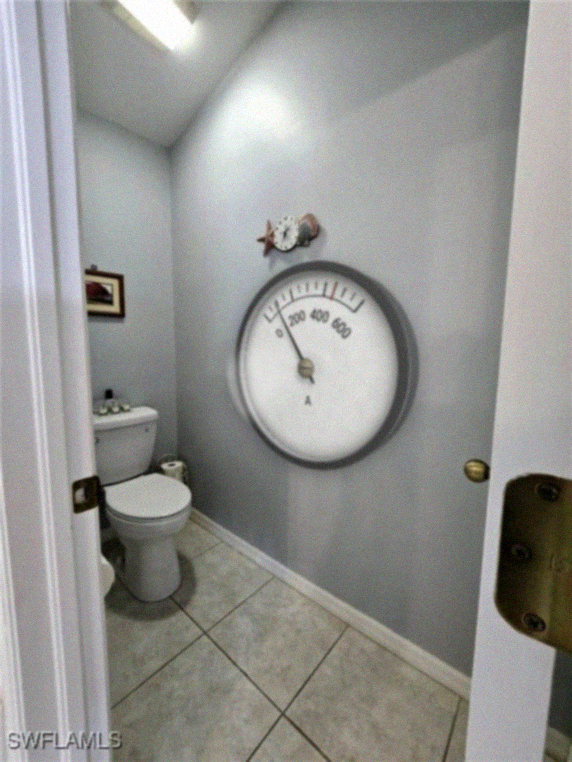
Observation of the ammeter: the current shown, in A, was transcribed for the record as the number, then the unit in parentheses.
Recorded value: 100 (A)
